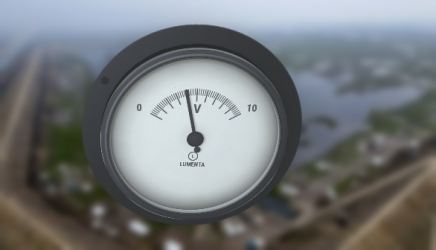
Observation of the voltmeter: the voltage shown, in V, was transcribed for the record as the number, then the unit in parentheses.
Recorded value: 4 (V)
